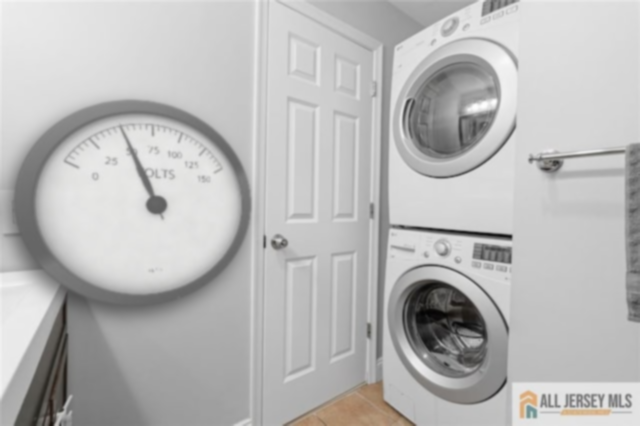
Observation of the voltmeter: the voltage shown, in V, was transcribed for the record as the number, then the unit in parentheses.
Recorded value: 50 (V)
